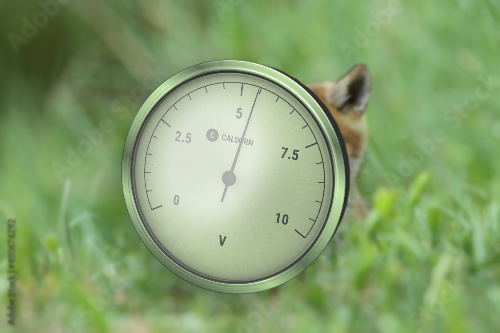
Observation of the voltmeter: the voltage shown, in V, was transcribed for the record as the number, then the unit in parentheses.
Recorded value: 5.5 (V)
